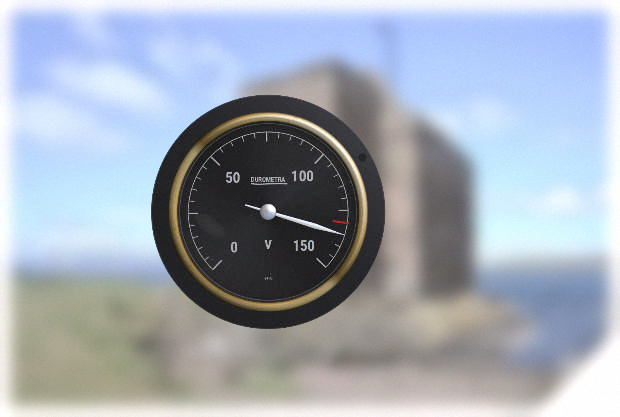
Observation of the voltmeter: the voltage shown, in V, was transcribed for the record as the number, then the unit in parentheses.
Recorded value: 135 (V)
